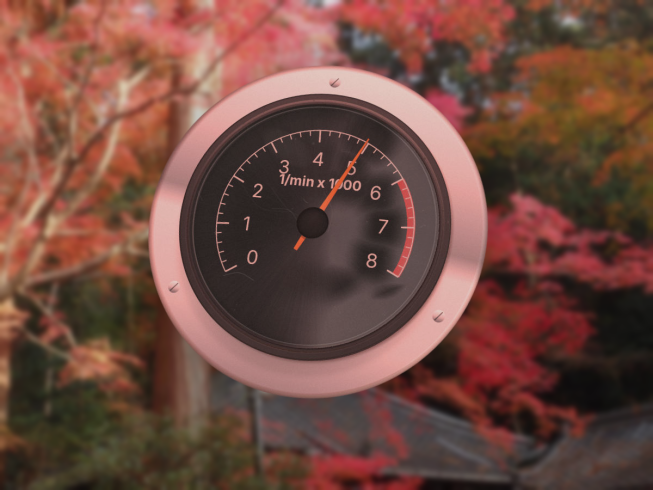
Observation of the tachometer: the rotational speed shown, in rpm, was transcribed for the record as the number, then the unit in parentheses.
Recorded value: 5000 (rpm)
